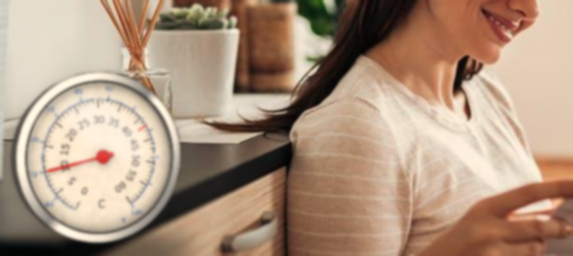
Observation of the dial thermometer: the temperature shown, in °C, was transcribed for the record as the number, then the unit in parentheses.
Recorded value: 10 (°C)
